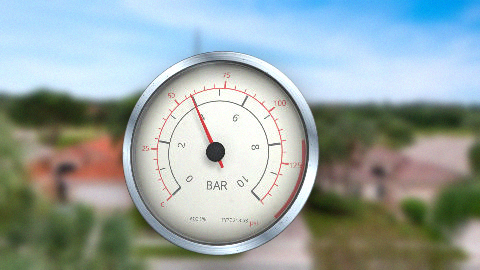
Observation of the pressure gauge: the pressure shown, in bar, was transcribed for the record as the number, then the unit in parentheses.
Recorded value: 4 (bar)
